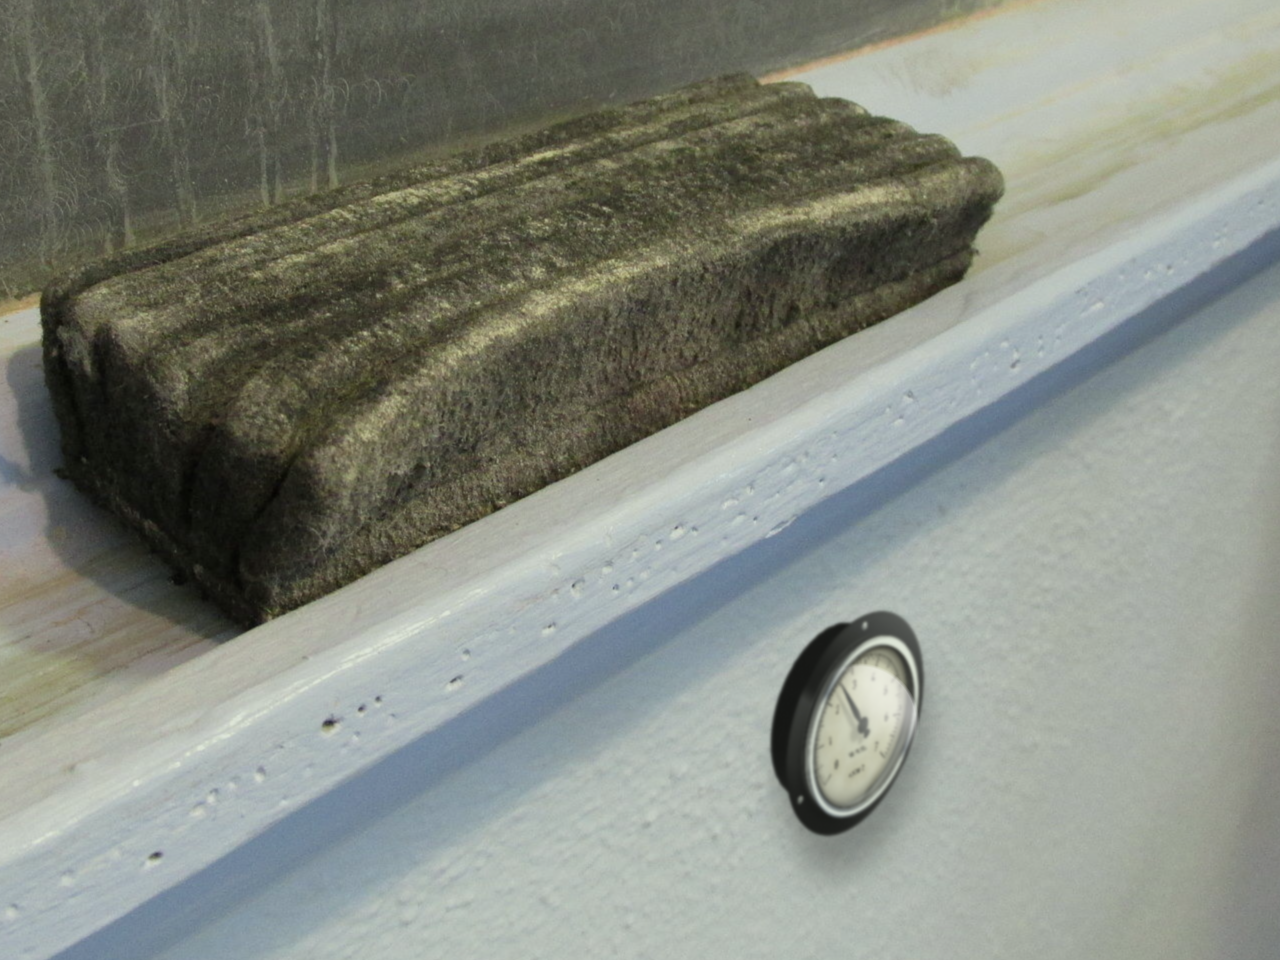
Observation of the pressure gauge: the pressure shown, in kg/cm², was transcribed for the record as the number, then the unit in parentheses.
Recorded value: 2.5 (kg/cm²)
